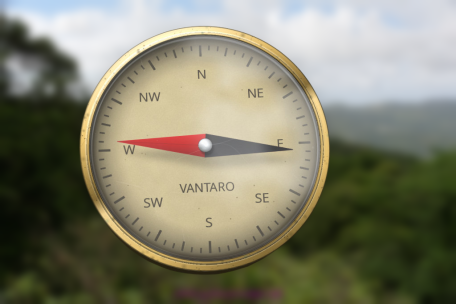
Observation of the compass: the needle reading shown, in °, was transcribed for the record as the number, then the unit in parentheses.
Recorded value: 275 (°)
